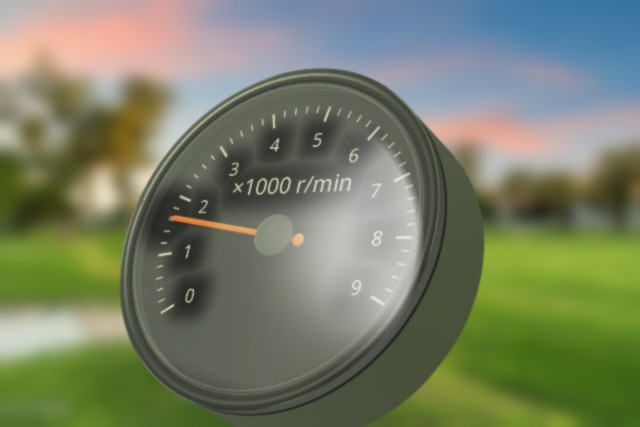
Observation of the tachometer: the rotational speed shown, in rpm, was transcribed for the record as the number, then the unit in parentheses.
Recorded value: 1600 (rpm)
